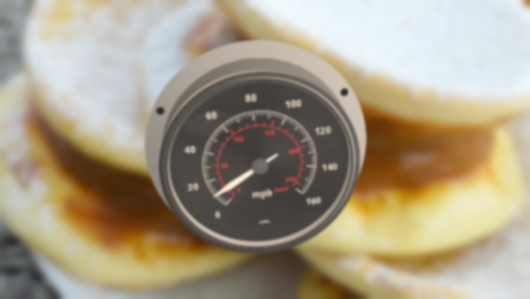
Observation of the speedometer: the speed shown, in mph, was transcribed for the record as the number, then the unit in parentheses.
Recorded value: 10 (mph)
